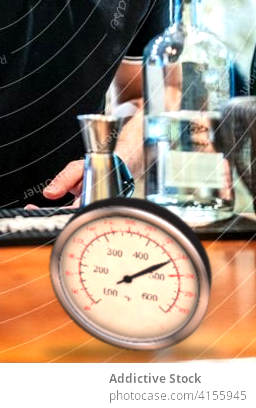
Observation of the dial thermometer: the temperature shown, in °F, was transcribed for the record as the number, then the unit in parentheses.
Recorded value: 460 (°F)
